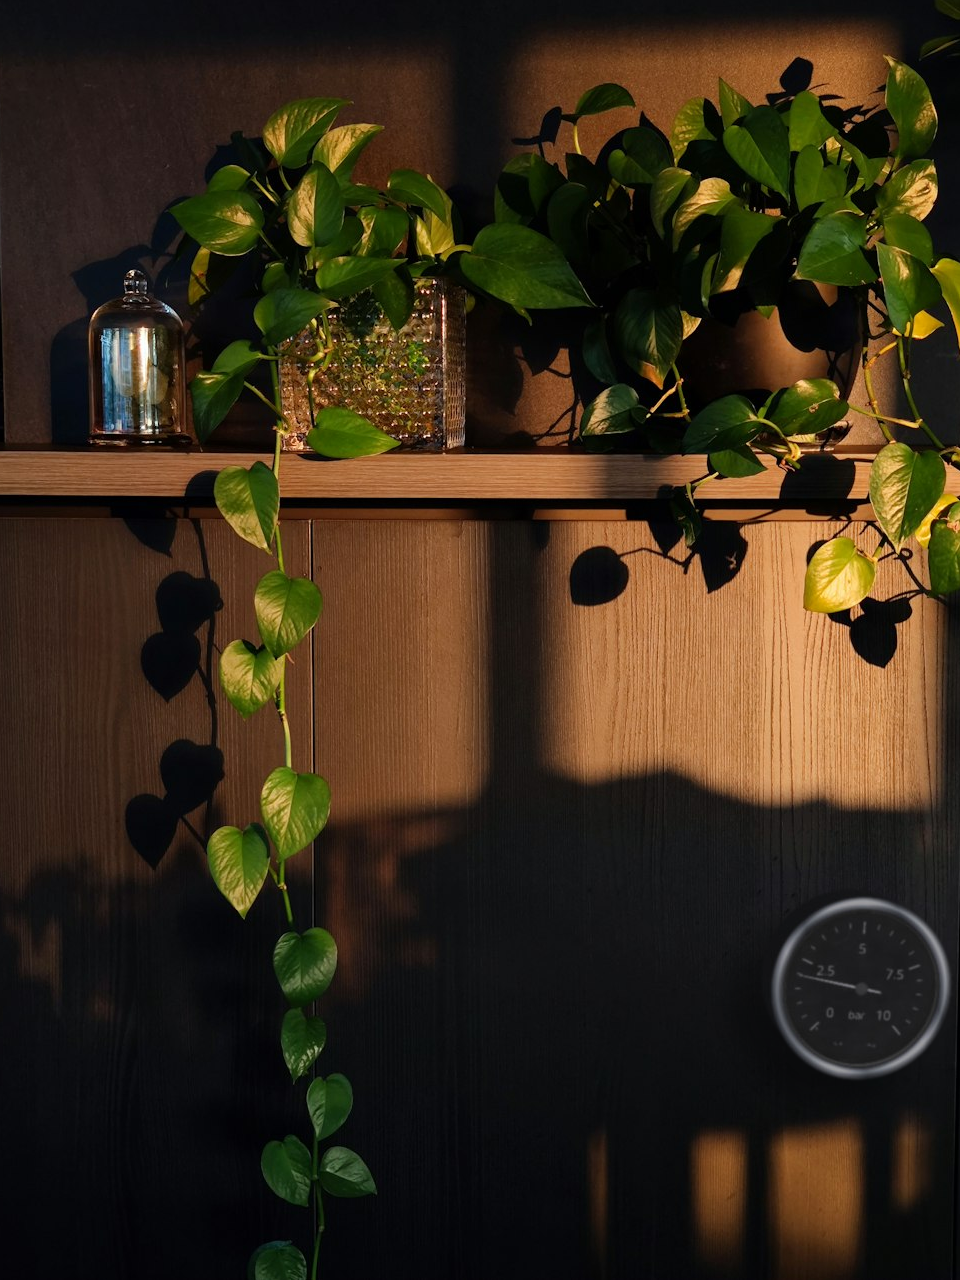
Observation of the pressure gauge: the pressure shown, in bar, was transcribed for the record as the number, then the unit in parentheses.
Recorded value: 2 (bar)
